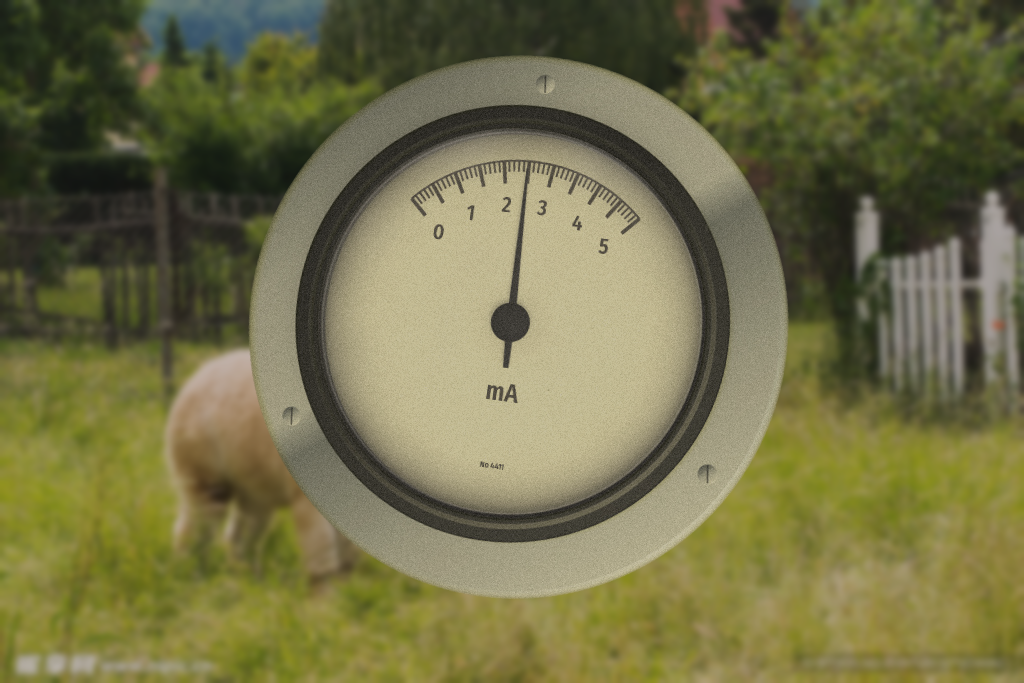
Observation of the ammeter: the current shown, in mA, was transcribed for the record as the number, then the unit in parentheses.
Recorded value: 2.5 (mA)
